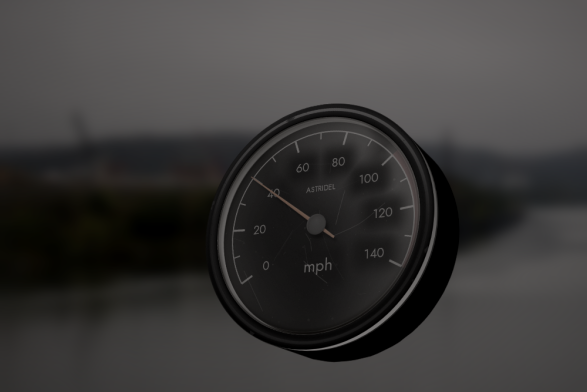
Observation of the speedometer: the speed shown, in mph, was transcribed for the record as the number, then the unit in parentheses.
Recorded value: 40 (mph)
